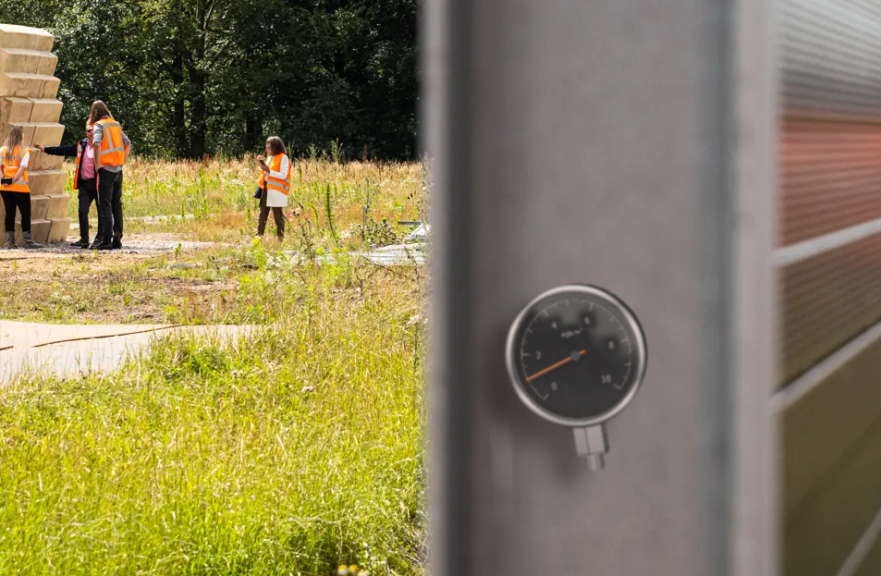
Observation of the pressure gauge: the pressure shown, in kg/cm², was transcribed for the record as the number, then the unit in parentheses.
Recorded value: 1 (kg/cm²)
